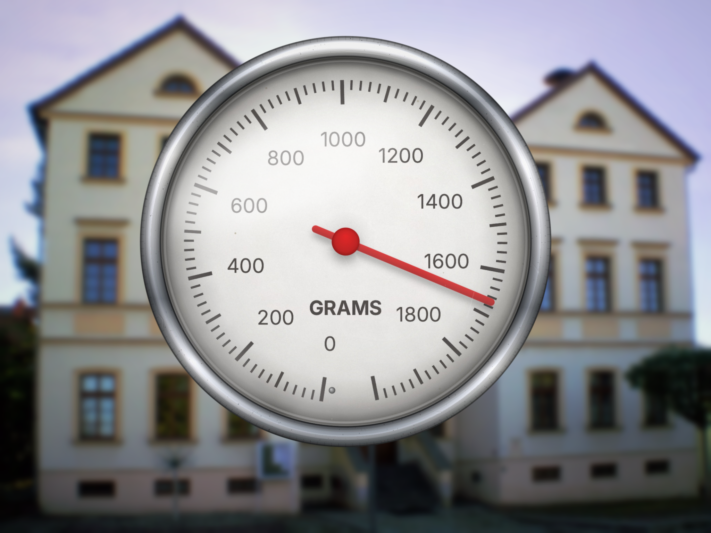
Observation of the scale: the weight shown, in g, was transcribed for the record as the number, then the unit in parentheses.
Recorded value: 1670 (g)
